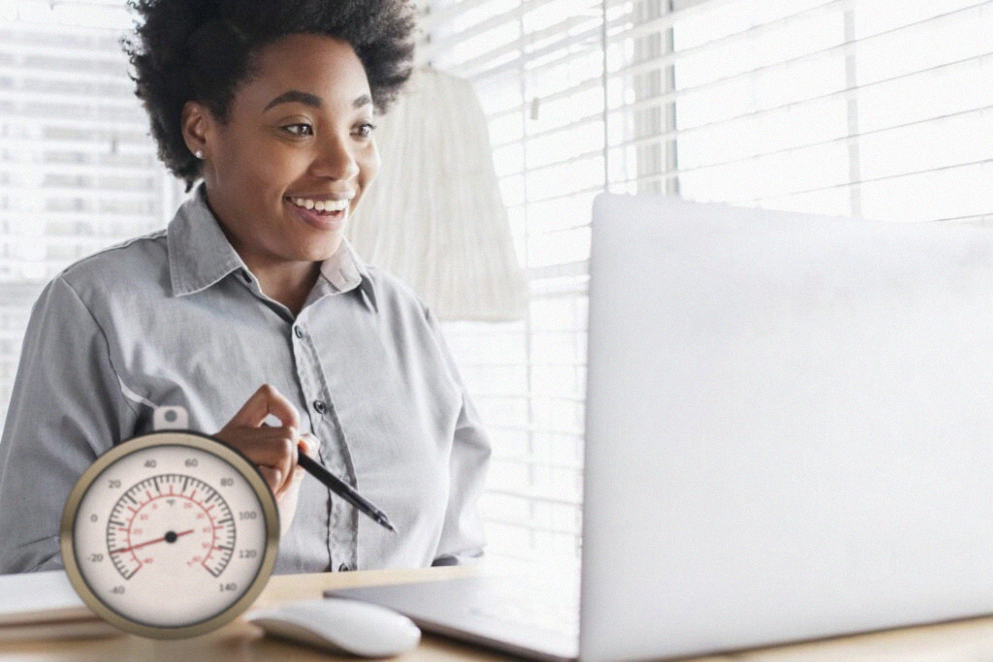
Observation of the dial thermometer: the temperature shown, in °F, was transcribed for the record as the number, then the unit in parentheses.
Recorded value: -20 (°F)
